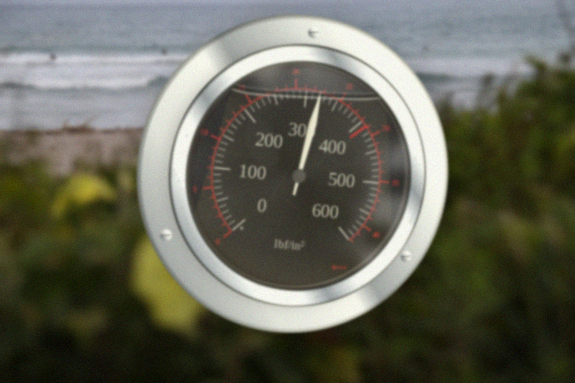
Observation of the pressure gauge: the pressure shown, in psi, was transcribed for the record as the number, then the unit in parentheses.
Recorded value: 320 (psi)
